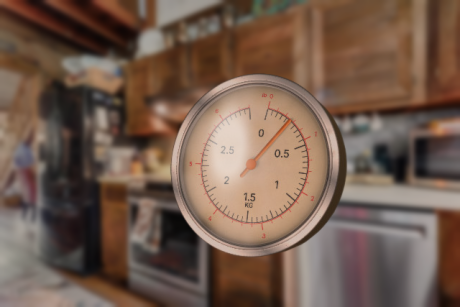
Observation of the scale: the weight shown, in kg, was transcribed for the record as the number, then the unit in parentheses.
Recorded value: 0.25 (kg)
